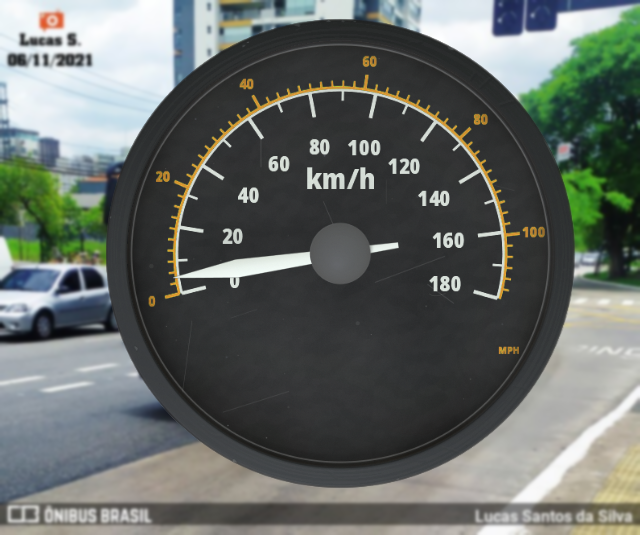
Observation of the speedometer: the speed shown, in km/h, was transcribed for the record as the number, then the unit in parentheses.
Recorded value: 5 (km/h)
